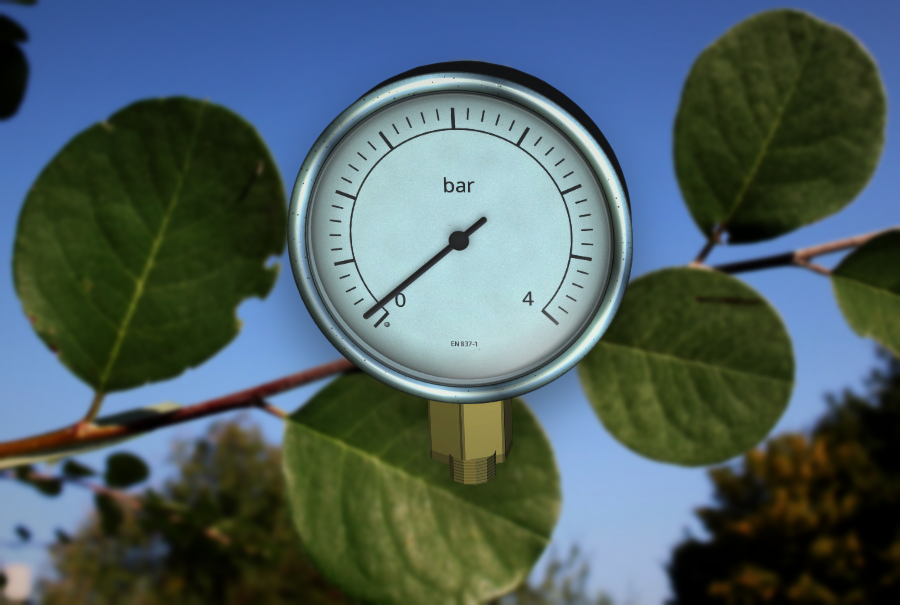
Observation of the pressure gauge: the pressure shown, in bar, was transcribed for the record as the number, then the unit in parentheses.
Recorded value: 0.1 (bar)
